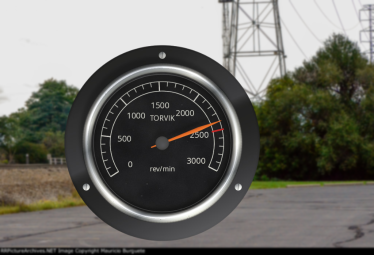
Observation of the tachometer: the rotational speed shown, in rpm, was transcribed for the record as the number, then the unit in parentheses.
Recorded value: 2400 (rpm)
